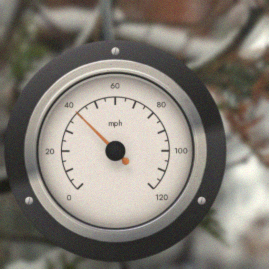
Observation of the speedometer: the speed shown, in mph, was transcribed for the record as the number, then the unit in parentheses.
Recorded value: 40 (mph)
